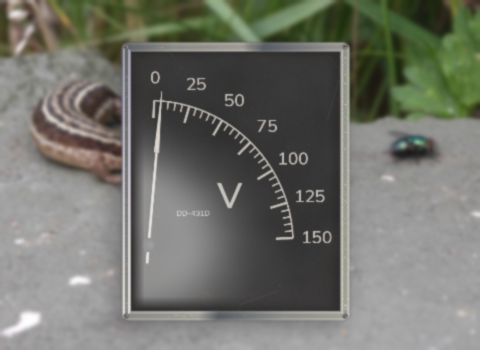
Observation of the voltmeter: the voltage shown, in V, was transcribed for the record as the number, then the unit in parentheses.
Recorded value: 5 (V)
